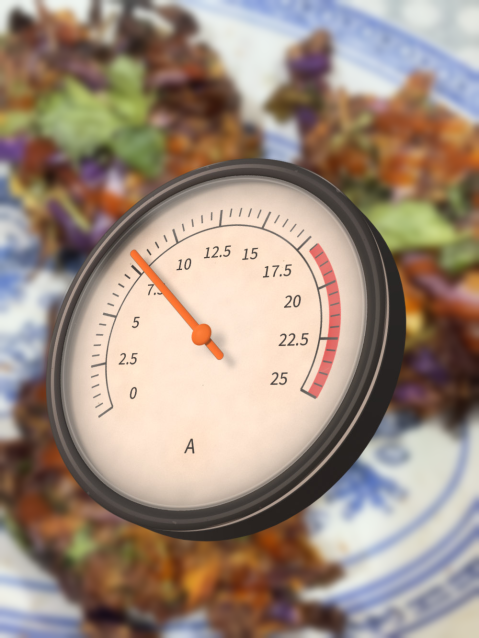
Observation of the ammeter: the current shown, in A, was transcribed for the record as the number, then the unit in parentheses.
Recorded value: 8 (A)
